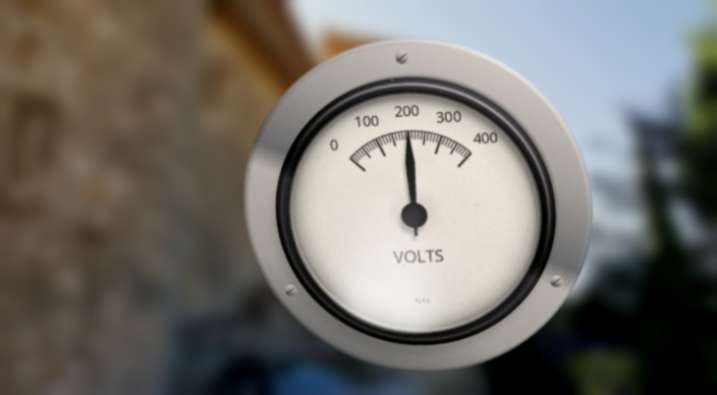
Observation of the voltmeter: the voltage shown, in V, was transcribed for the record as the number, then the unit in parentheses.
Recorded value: 200 (V)
